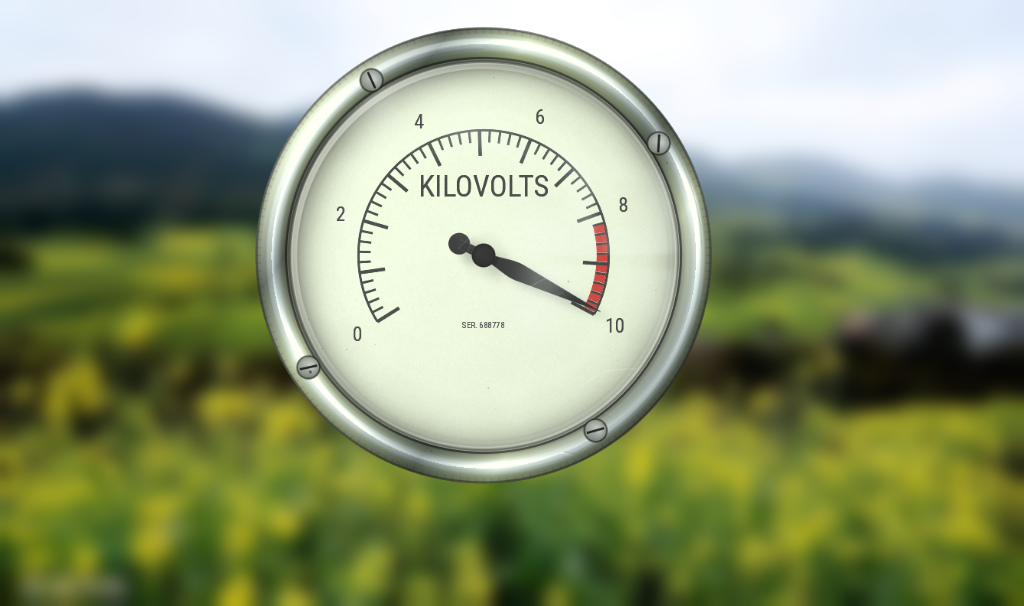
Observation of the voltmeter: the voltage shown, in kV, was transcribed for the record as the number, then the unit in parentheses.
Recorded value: 9.9 (kV)
